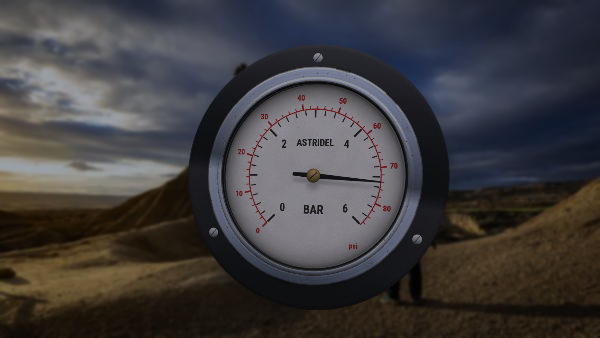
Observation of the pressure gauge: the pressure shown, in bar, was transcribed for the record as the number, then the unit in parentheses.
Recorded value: 5.1 (bar)
